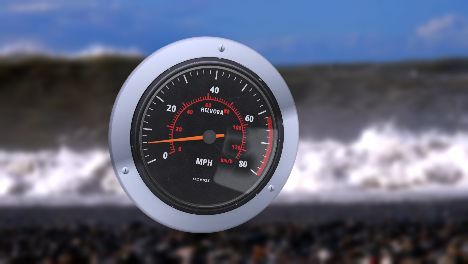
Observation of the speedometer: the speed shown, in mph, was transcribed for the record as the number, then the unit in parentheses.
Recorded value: 6 (mph)
